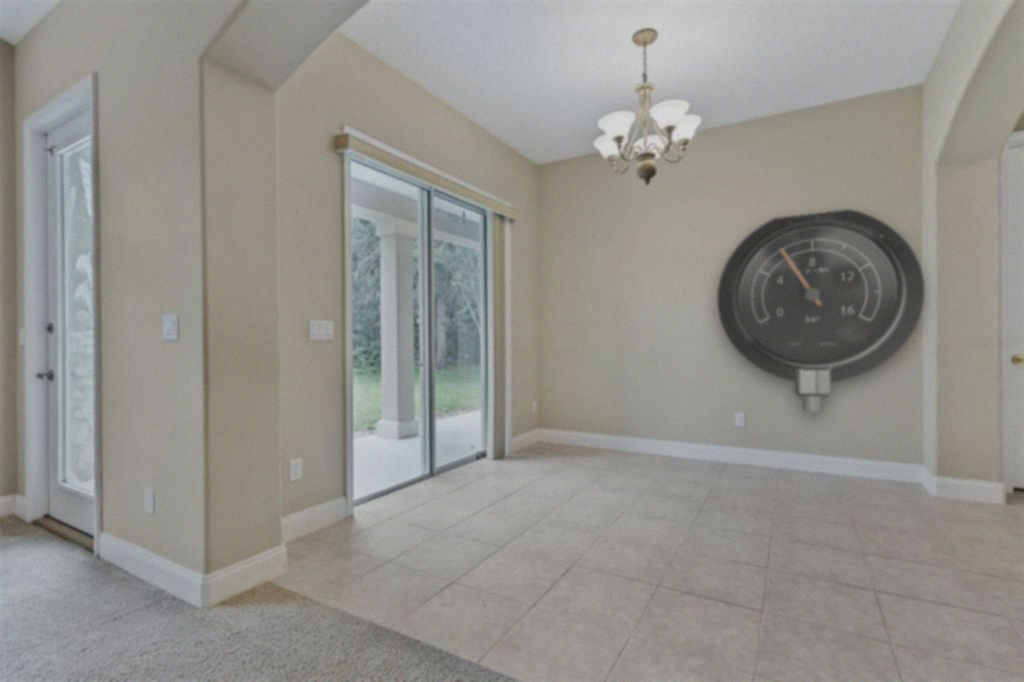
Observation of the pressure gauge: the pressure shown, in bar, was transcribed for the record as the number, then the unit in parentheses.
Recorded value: 6 (bar)
